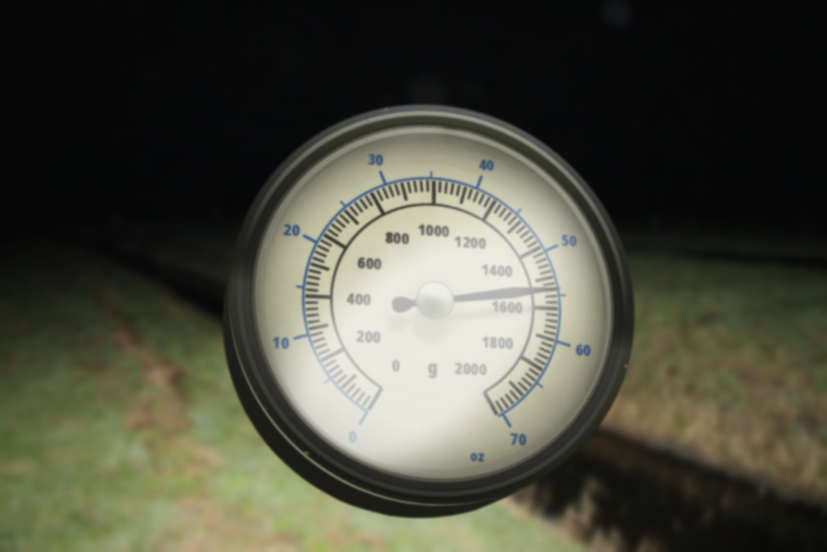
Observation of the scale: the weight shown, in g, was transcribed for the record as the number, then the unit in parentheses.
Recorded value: 1540 (g)
